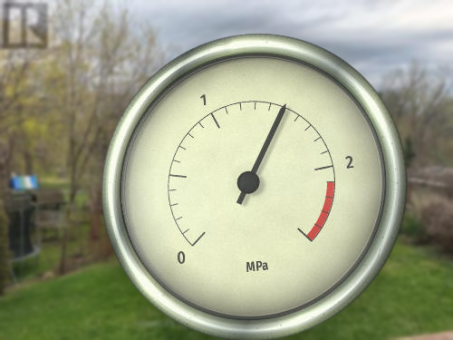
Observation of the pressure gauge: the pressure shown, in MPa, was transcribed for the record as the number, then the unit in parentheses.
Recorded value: 1.5 (MPa)
